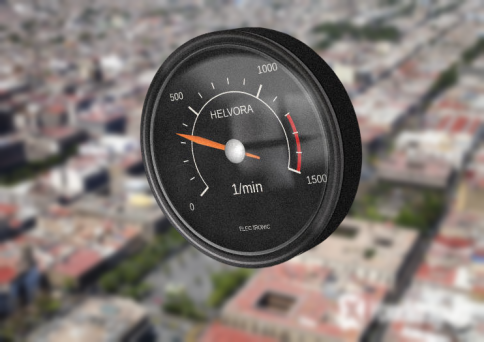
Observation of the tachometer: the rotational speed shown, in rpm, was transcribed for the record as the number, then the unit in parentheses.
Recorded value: 350 (rpm)
